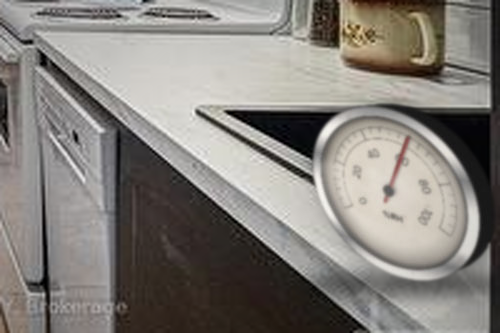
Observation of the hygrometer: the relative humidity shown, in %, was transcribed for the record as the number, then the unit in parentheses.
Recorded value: 60 (%)
